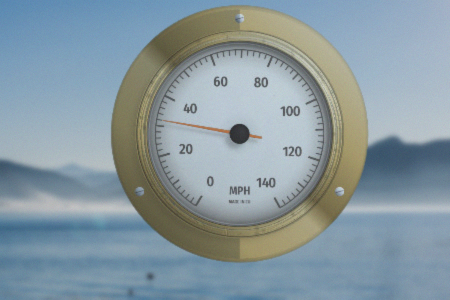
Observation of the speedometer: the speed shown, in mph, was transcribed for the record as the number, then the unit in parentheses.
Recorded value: 32 (mph)
